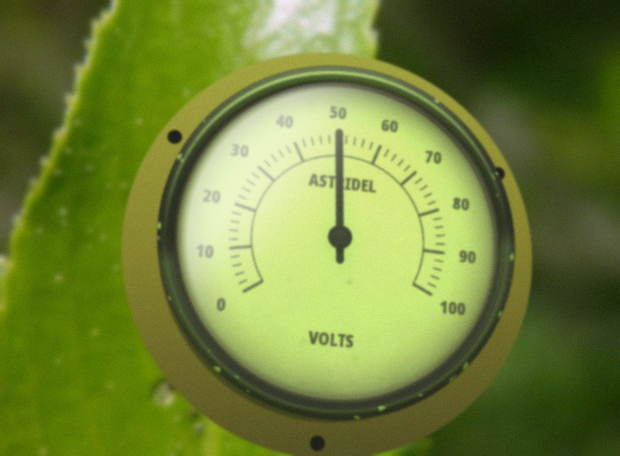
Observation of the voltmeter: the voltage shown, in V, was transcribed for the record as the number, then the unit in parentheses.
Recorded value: 50 (V)
